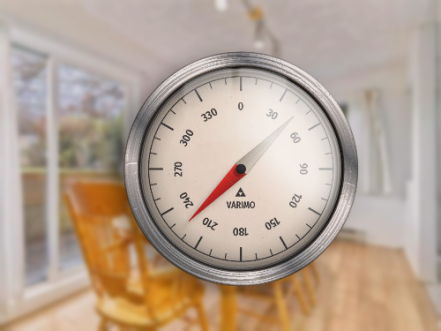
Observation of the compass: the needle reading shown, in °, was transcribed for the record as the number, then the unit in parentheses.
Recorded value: 225 (°)
